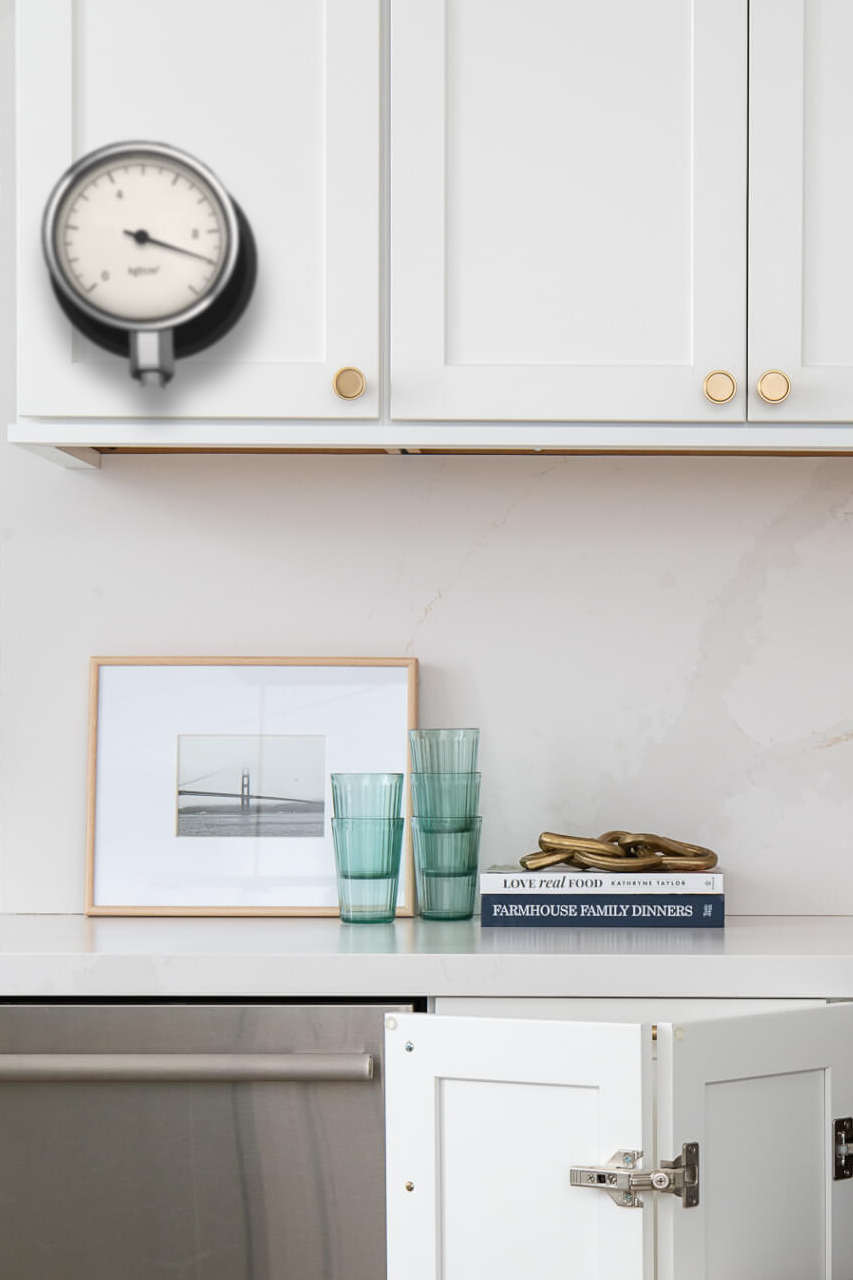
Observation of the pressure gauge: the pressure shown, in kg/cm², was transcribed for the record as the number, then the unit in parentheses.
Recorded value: 9 (kg/cm²)
